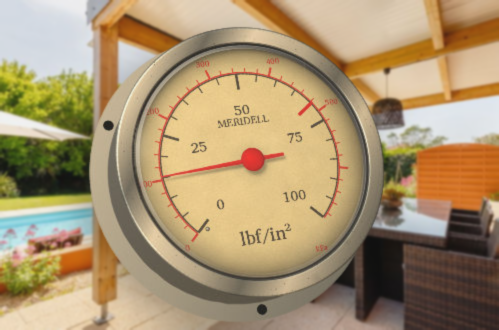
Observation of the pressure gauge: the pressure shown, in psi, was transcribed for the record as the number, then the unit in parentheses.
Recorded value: 15 (psi)
